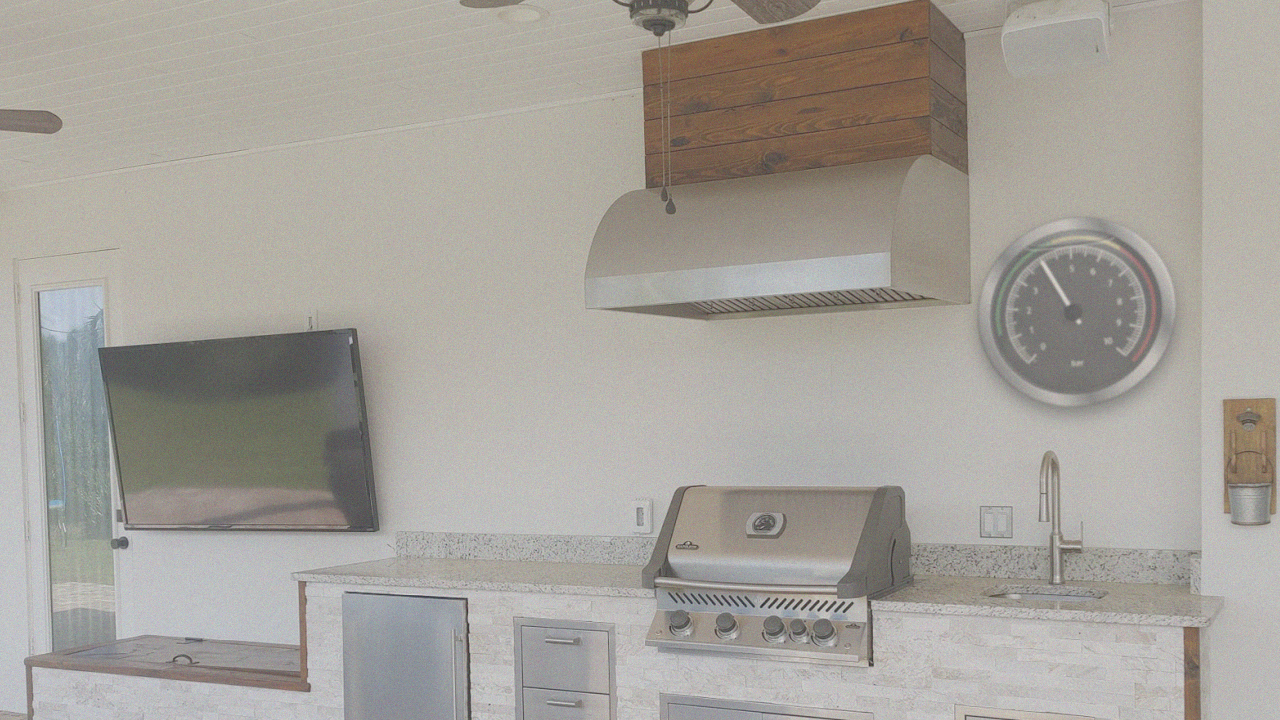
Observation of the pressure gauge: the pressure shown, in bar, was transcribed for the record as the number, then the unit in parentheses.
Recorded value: 4 (bar)
